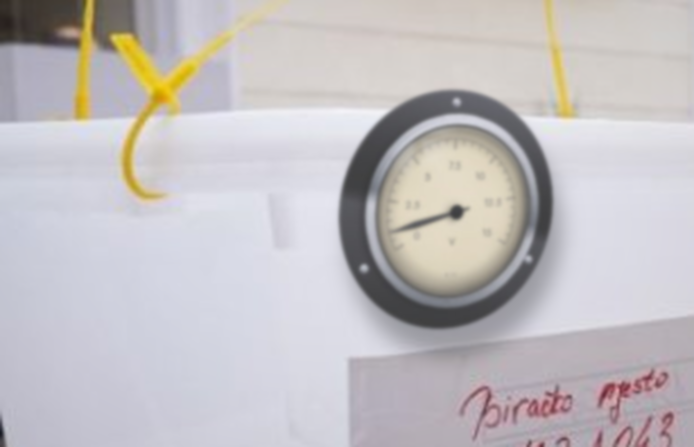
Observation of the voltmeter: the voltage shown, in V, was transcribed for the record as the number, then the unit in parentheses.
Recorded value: 1 (V)
